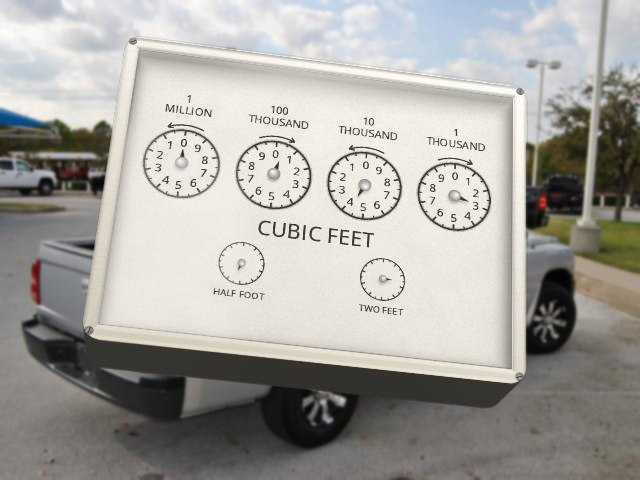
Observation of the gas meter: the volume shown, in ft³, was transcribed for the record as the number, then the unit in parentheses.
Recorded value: 4300 (ft³)
